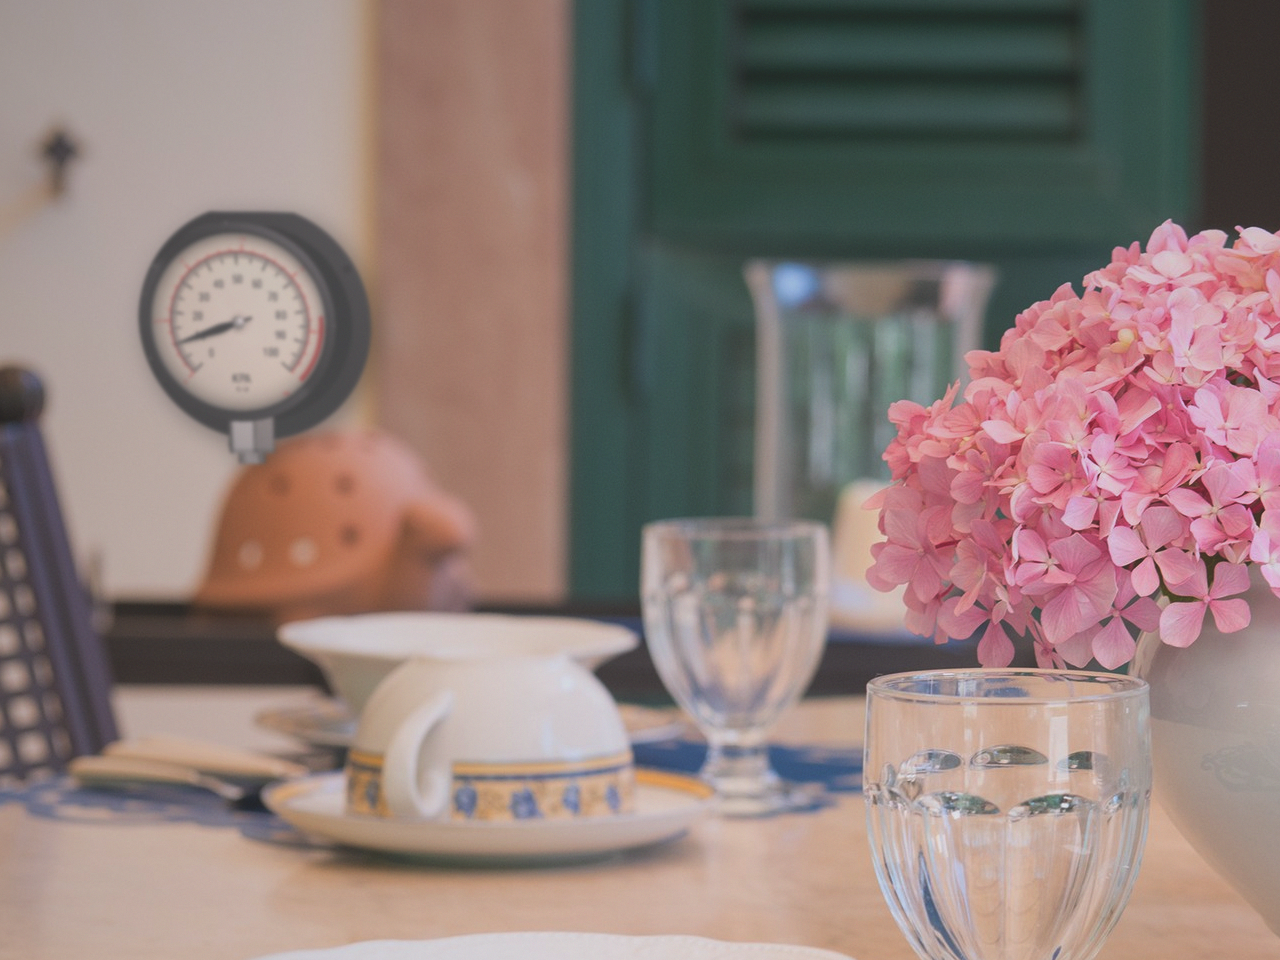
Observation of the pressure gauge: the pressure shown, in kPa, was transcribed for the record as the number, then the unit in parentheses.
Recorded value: 10 (kPa)
